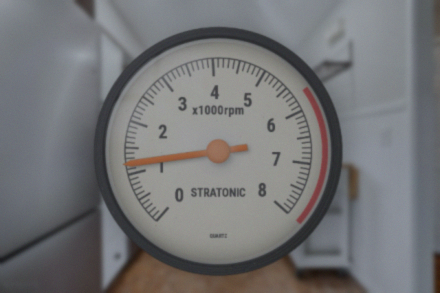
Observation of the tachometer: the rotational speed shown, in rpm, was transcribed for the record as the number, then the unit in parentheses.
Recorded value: 1200 (rpm)
